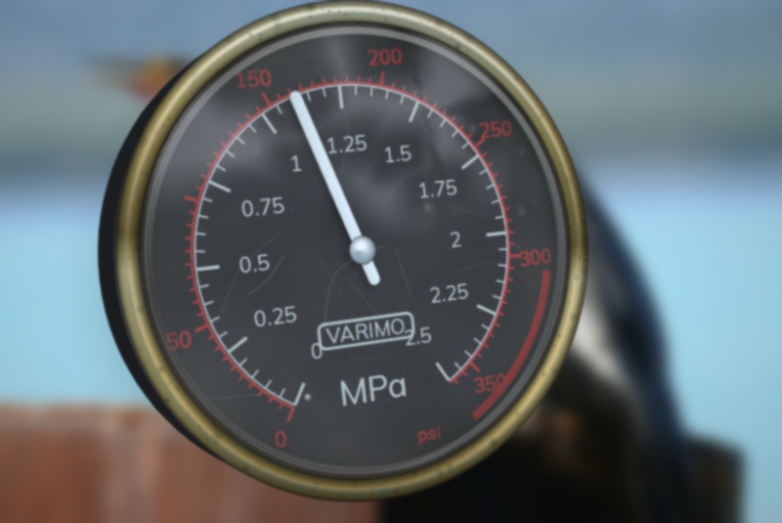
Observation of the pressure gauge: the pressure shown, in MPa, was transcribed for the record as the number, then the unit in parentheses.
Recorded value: 1.1 (MPa)
